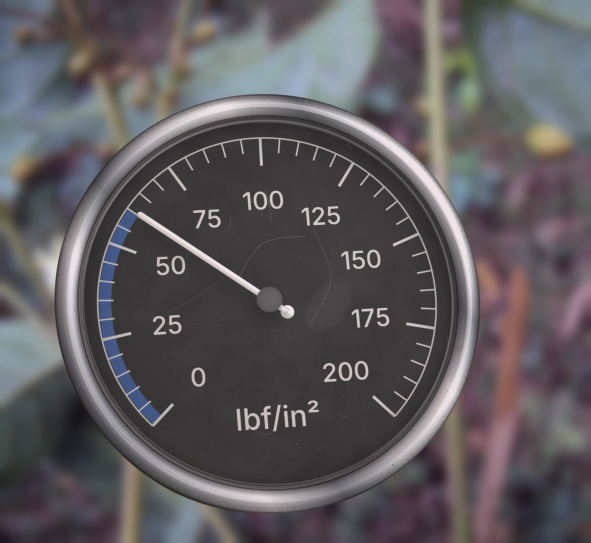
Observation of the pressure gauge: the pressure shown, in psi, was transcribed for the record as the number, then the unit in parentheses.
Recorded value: 60 (psi)
